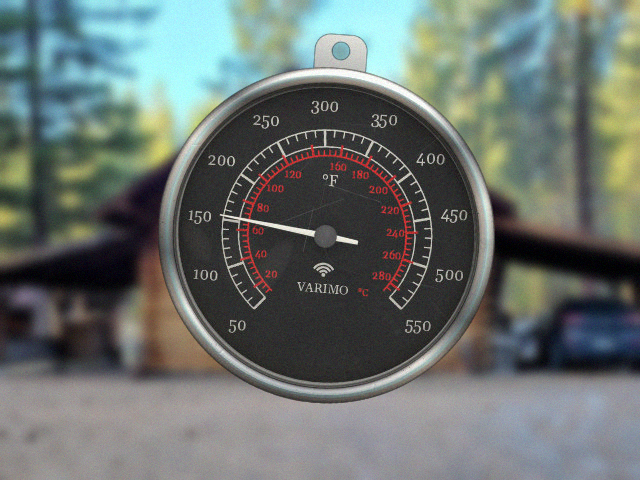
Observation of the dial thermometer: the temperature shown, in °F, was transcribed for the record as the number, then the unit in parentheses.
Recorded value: 155 (°F)
